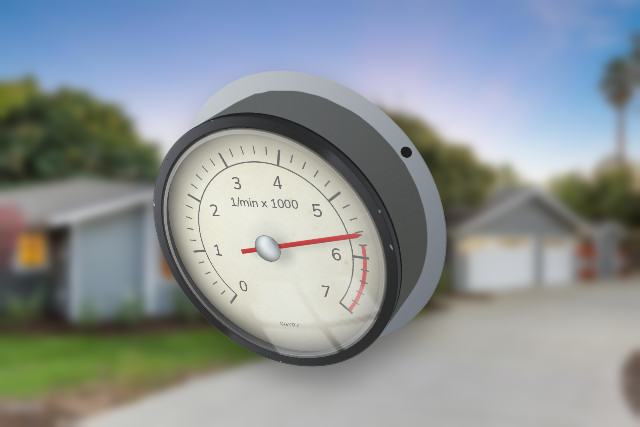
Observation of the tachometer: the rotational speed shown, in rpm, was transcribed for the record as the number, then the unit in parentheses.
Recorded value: 5600 (rpm)
